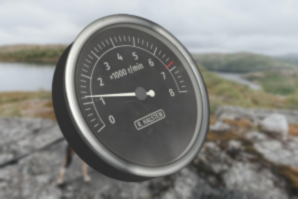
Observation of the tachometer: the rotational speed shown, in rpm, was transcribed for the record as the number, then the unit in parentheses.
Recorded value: 1200 (rpm)
